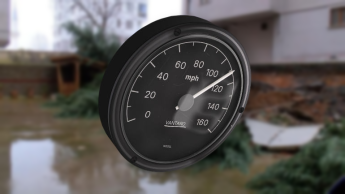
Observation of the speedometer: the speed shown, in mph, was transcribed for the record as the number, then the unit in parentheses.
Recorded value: 110 (mph)
